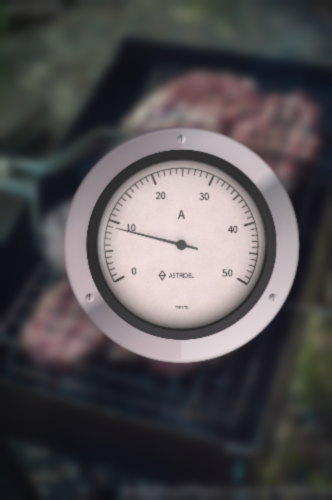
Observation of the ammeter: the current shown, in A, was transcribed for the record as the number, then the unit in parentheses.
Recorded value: 9 (A)
